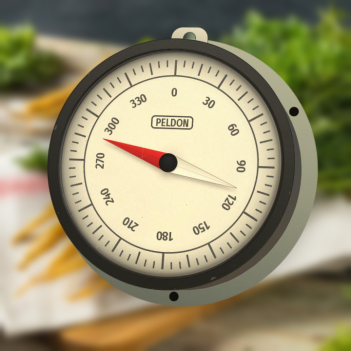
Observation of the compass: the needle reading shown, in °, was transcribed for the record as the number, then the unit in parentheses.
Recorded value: 287.5 (°)
